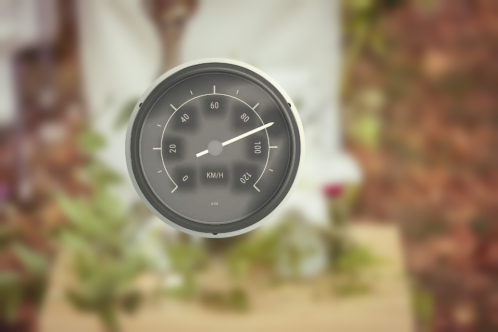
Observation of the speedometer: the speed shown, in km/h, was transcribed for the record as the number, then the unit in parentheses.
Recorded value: 90 (km/h)
